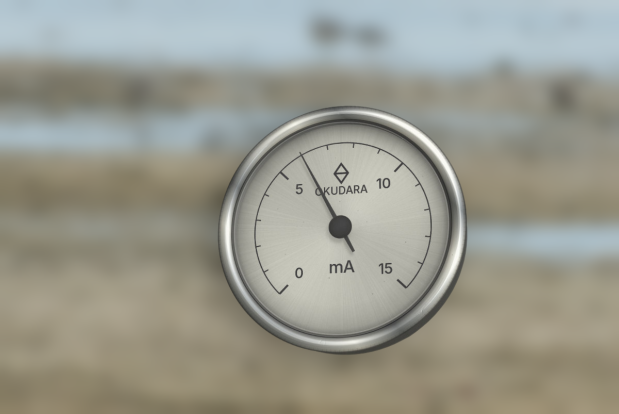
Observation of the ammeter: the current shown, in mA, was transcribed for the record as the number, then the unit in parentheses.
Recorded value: 6 (mA)
